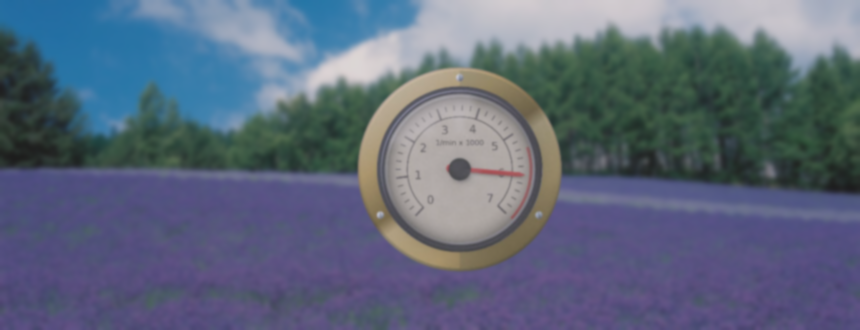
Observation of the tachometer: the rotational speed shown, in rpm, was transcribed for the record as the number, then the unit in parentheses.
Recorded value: 6000 (rpm)
